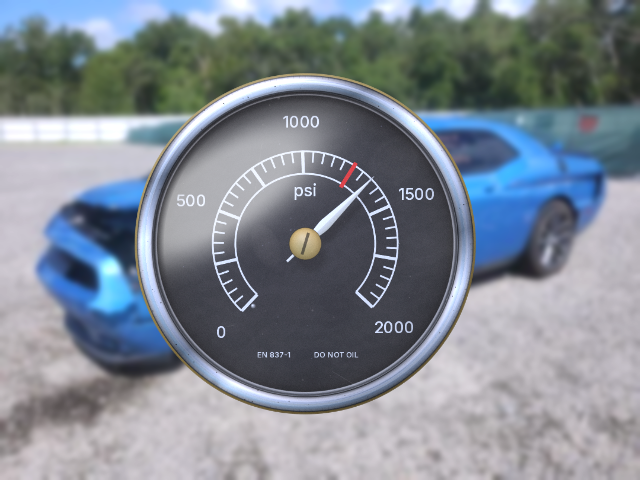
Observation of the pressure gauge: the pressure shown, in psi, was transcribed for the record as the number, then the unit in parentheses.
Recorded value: 1350 (psi)
